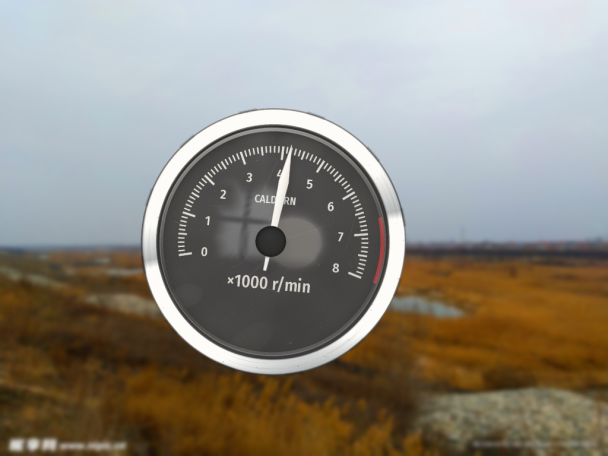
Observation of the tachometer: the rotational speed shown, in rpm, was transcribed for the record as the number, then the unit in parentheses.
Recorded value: 4200 (rpm)
